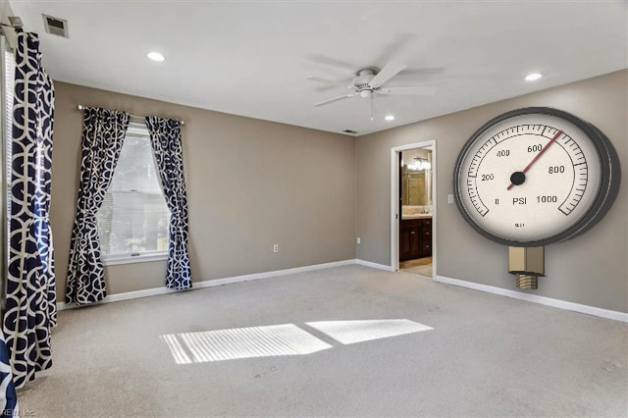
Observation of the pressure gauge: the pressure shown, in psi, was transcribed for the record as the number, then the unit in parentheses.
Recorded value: 660 (psi)
